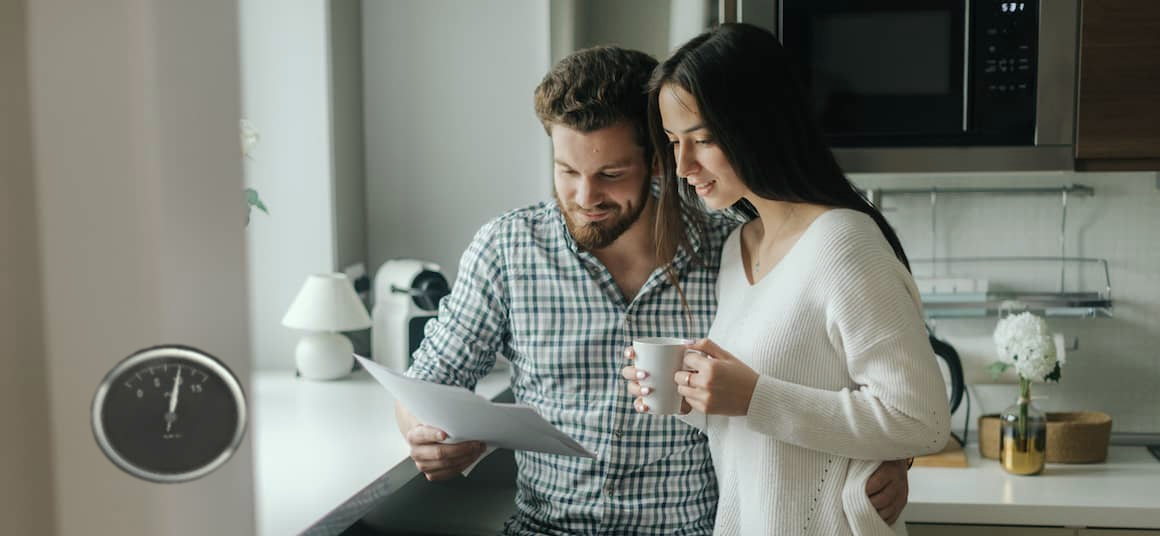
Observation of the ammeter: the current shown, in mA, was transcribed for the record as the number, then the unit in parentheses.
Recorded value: 10 (mA)
